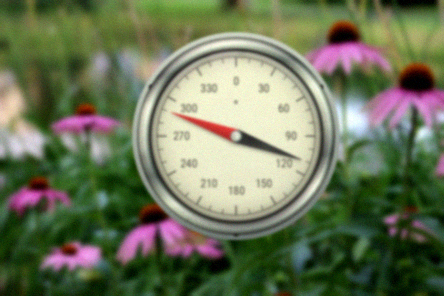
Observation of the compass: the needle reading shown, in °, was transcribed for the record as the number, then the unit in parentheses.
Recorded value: 290 (°)
